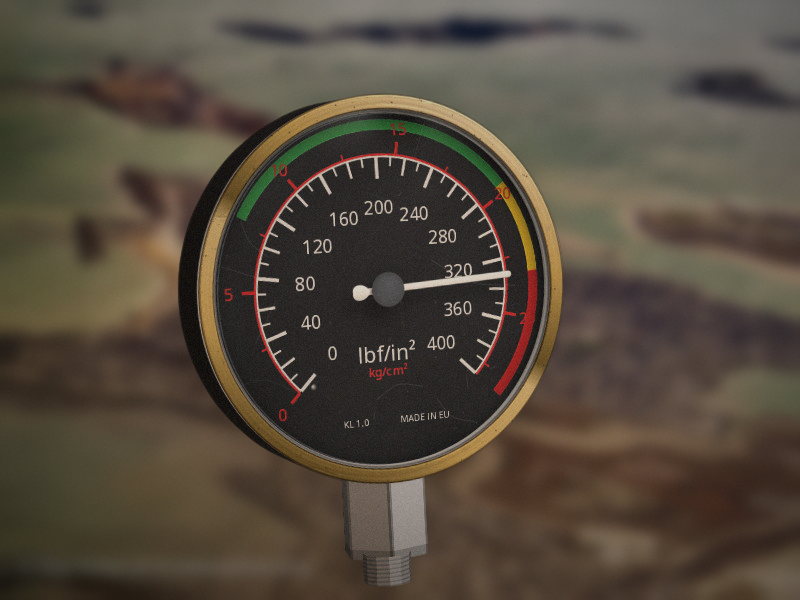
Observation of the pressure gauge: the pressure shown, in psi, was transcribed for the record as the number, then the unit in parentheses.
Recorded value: 330 (psi)
